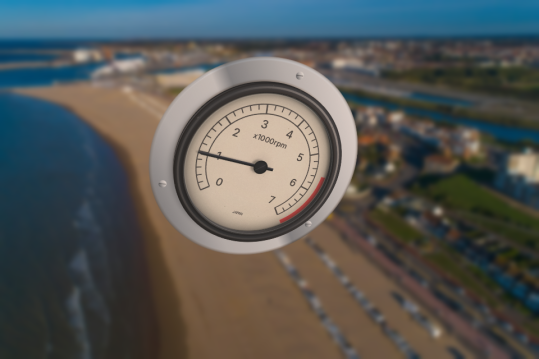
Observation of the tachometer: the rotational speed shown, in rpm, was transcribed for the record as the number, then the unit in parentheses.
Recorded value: 1000 (rpm)
